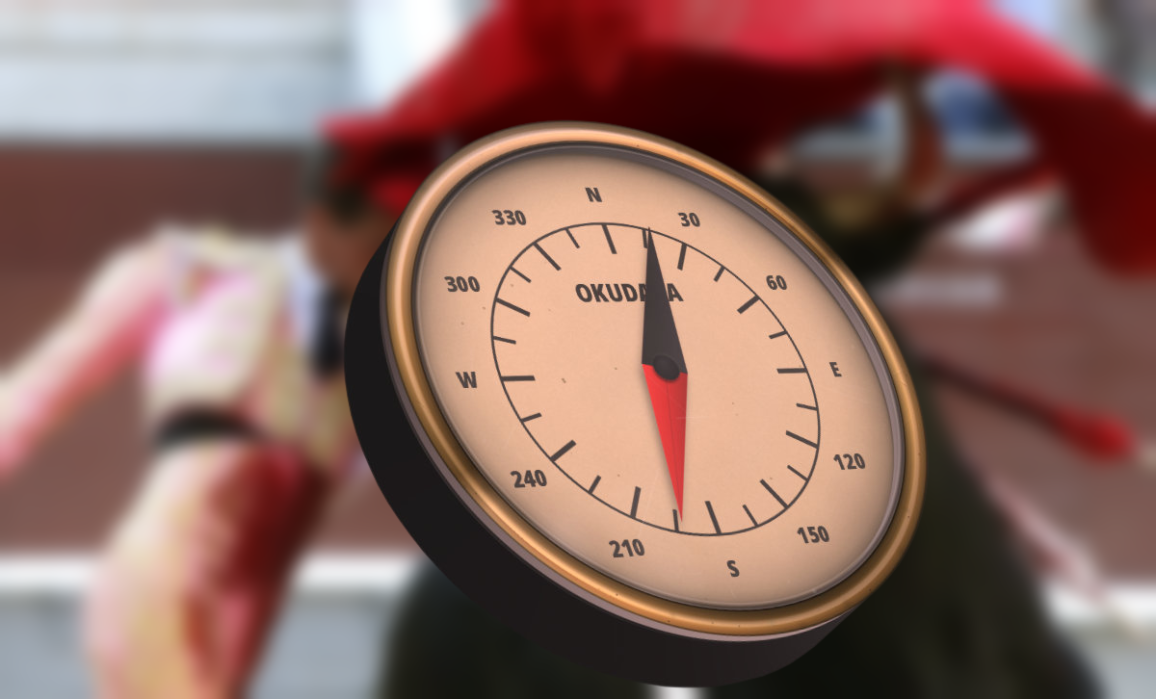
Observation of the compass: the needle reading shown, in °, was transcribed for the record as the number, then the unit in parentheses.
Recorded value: 195 (°)
